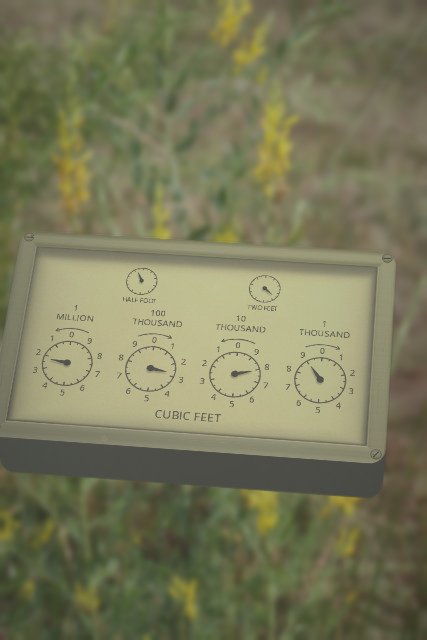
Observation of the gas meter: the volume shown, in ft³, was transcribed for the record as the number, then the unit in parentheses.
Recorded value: 227900 (ft³)
